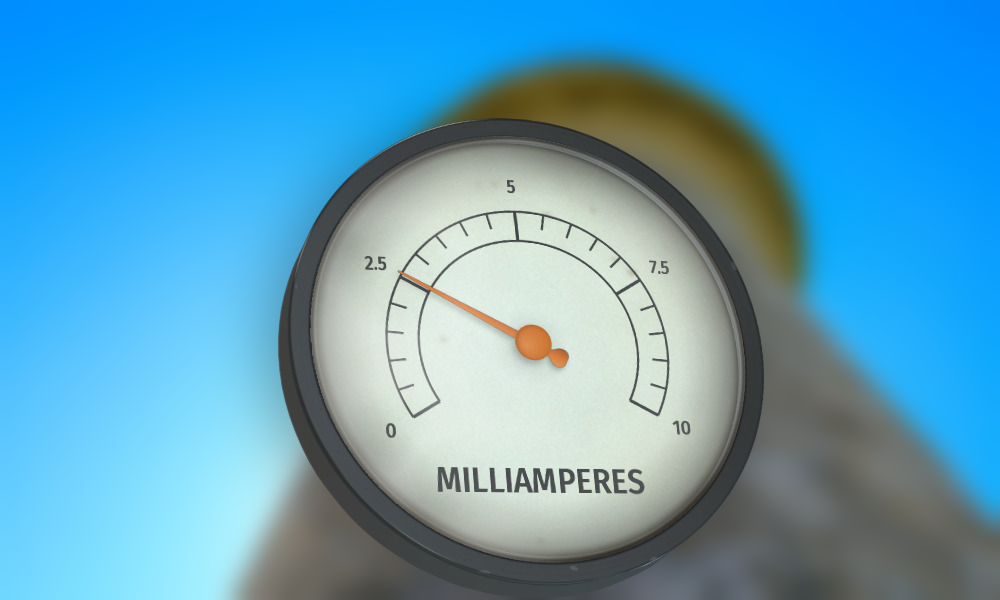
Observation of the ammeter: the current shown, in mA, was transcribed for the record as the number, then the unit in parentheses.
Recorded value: 2.5 (mA)
